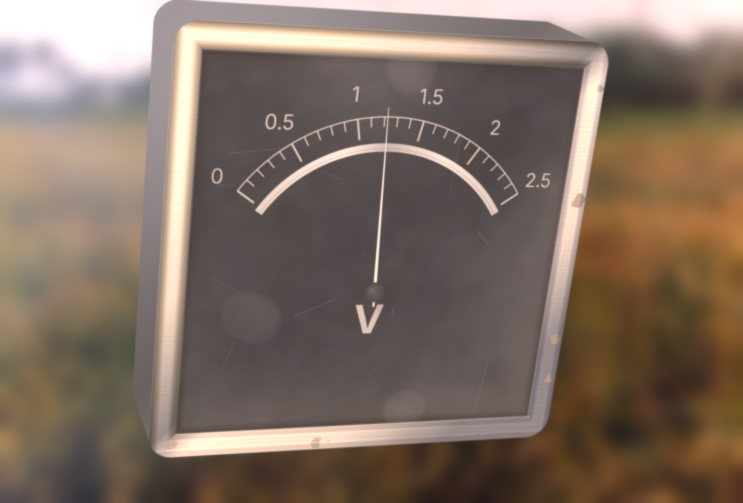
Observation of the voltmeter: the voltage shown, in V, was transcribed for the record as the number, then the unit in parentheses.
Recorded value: 1.2 (V)
